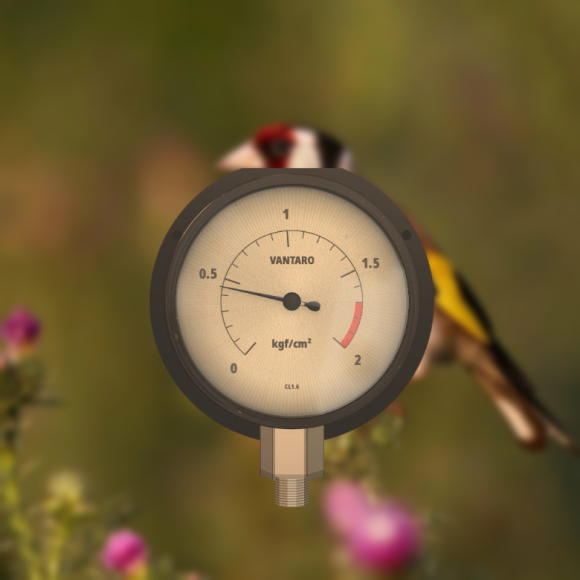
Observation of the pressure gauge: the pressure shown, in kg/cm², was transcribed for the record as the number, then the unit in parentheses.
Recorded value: 0.45 (kg/cm²)
